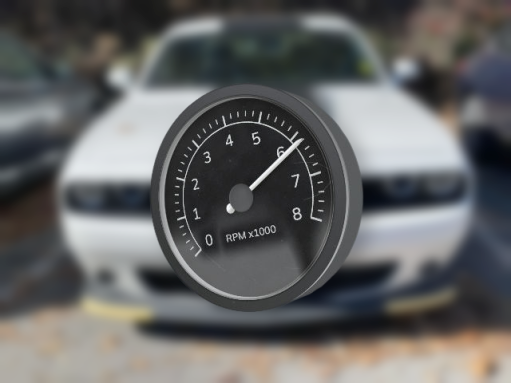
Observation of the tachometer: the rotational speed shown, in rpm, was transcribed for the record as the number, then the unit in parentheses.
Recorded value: 6200 (rpm)
